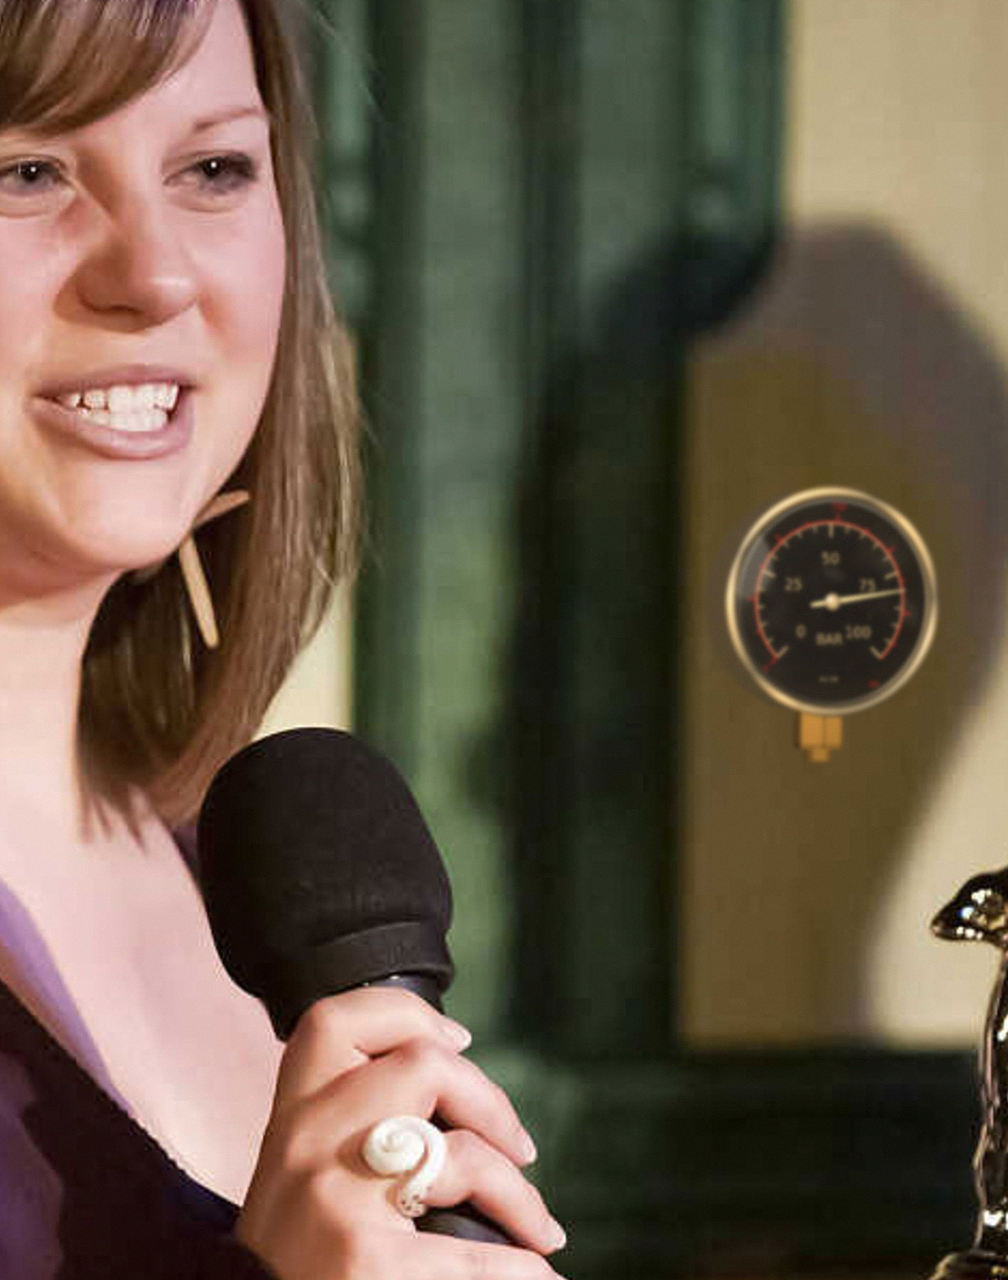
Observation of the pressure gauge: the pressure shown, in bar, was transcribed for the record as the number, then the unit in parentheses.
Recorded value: 80 (bar)
